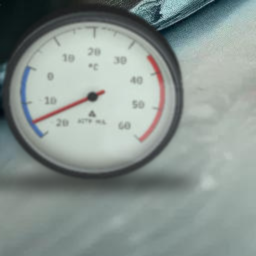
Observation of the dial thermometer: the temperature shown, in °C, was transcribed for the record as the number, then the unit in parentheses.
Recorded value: -15 (°C)
